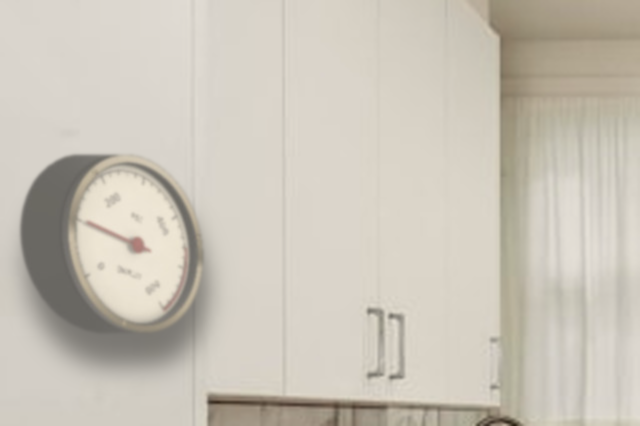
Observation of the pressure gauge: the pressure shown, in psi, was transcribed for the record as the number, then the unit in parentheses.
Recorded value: 100 (psi)
